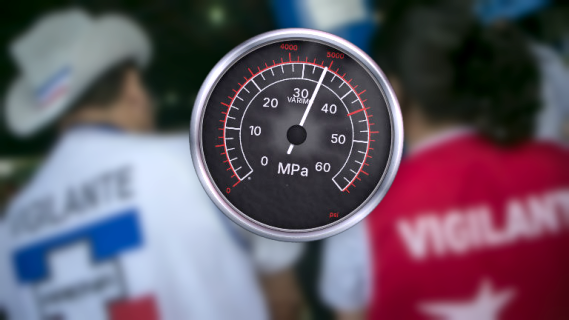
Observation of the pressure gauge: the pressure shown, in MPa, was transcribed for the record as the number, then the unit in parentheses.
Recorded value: 34 (MPa)
